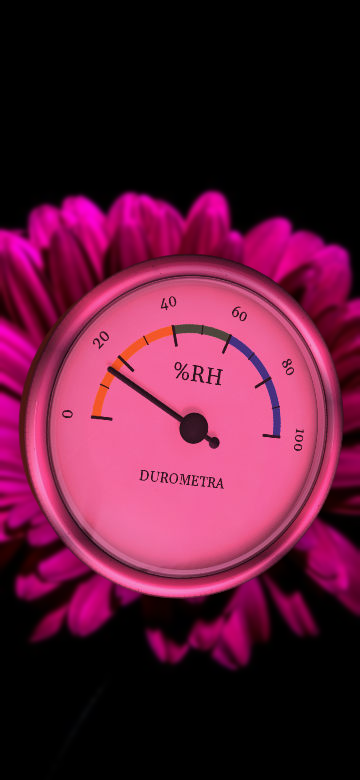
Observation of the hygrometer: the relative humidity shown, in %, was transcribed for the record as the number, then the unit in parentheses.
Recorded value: 15 (%)
